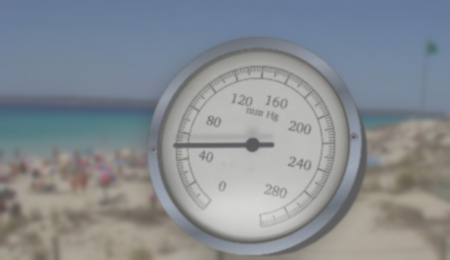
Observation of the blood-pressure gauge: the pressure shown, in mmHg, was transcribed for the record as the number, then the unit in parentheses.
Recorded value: 50 (mmHg)
